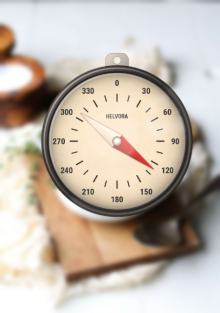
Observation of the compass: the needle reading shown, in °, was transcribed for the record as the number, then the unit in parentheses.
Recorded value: 127.5 (°)
